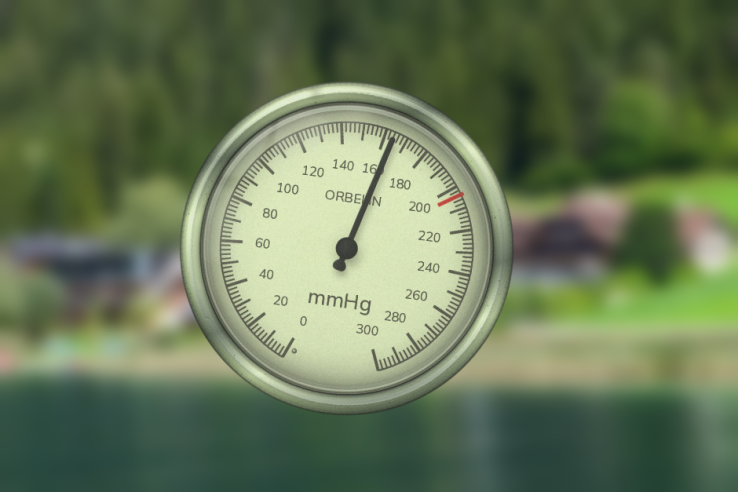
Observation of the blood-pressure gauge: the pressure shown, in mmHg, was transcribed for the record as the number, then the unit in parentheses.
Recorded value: 164 (mmHg)
